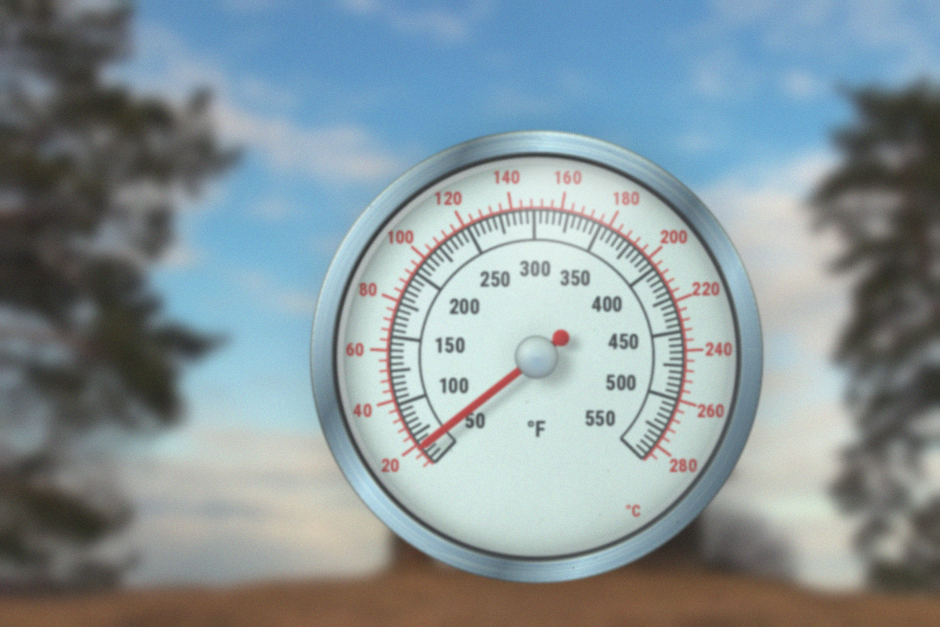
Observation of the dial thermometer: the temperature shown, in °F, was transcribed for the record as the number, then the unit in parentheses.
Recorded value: 65 (°F)
